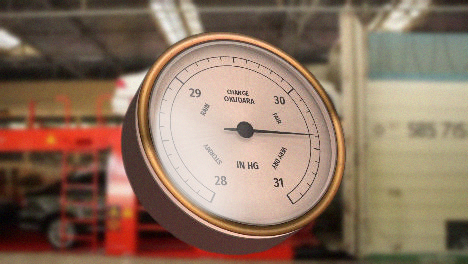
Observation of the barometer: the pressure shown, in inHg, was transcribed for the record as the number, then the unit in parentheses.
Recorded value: 30.4 (inHg)
